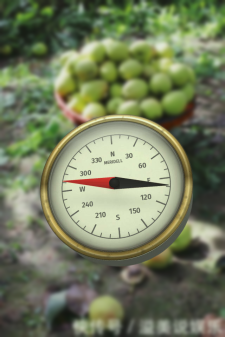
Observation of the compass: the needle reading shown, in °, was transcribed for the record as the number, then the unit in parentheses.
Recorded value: 280 (°)
